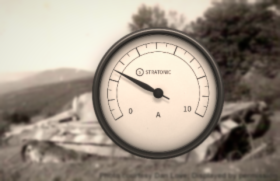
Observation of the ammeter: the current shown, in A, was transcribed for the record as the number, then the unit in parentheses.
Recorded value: 2.5 (A)
